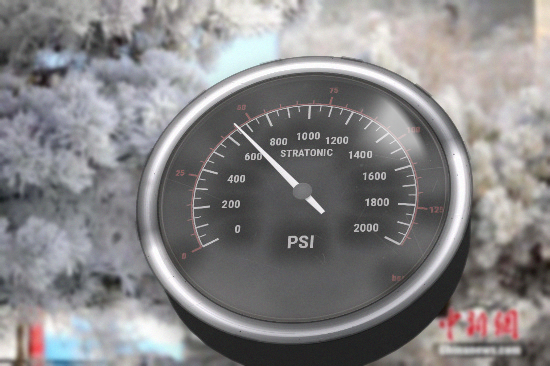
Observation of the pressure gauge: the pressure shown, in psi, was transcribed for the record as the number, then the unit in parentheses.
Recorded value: 650 (psi)
